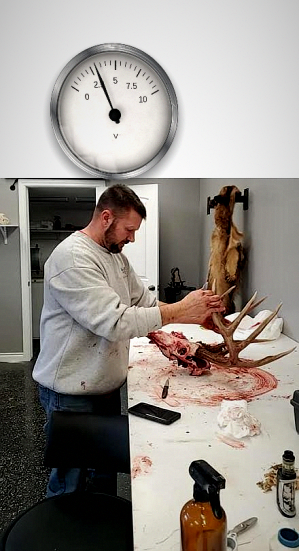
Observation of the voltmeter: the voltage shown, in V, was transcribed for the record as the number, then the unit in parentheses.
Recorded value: 3 (V)
